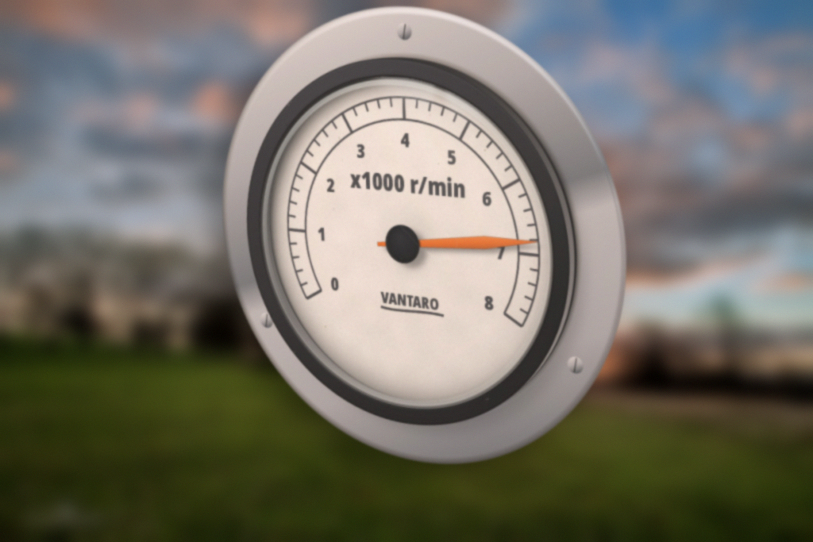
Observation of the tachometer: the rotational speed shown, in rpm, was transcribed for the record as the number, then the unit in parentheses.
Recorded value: 6800 (rpm)
